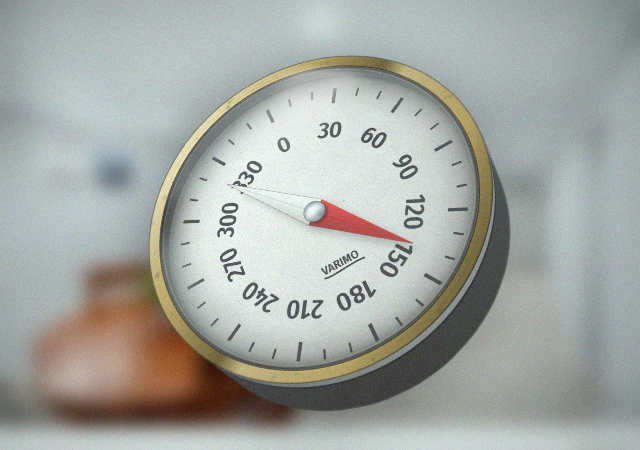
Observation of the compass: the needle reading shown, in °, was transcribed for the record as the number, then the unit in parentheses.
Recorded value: 140 (°)
